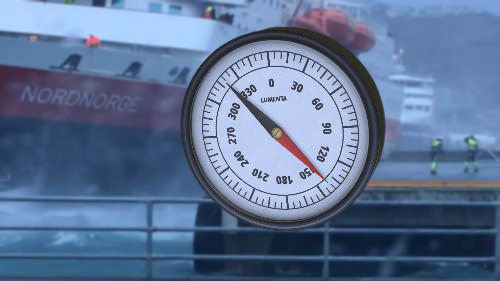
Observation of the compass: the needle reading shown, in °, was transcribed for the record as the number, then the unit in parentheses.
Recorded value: 140 (°)
